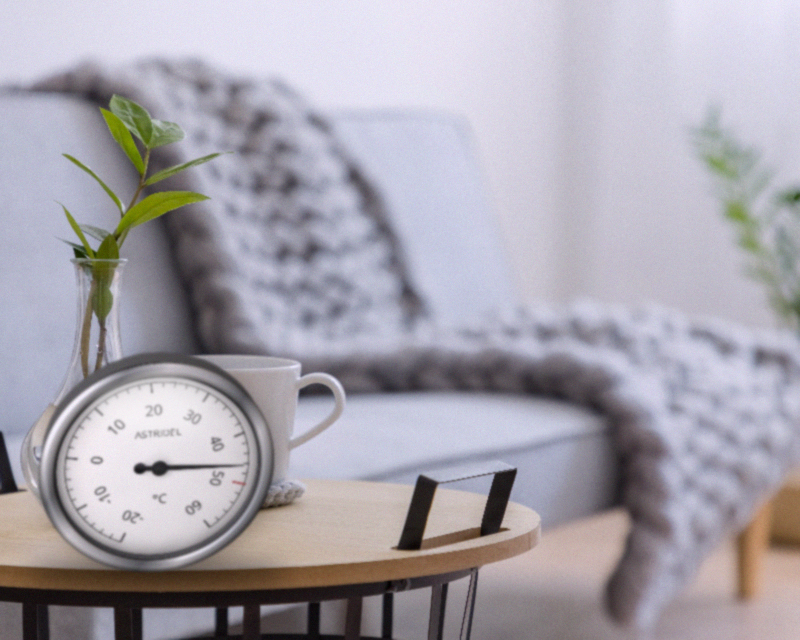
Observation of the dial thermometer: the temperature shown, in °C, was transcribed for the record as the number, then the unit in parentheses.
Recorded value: 46 (°C)
